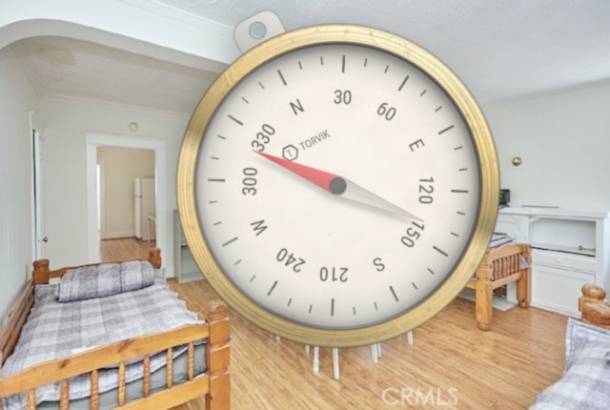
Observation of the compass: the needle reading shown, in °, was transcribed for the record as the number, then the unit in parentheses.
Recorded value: 320 (°)
